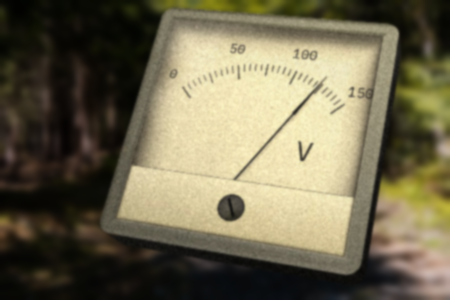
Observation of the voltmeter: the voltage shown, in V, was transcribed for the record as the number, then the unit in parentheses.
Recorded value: 125 (V)
